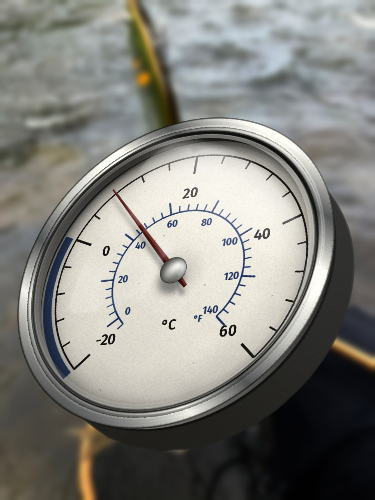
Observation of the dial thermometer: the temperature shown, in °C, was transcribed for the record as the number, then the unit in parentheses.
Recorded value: 8 (°C)
